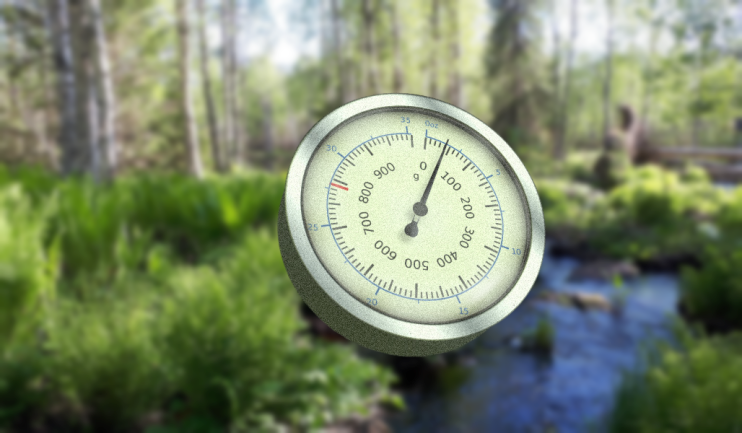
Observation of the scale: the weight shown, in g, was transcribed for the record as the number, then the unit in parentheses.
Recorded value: 40 (g)
